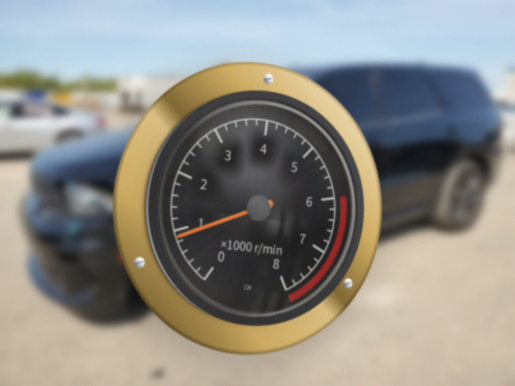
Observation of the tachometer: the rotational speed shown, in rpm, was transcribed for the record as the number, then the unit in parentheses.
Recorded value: 900 (rpm)
